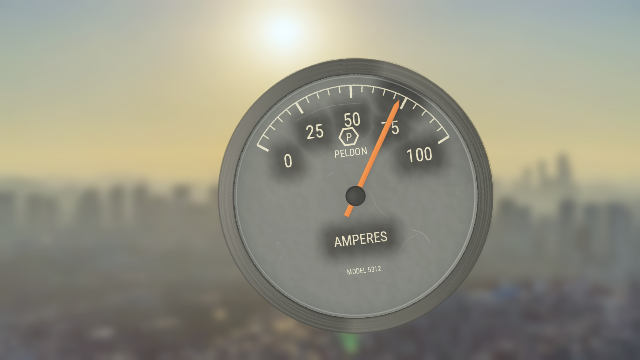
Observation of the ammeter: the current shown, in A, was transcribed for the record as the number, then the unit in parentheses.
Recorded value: 72.5 (A)
